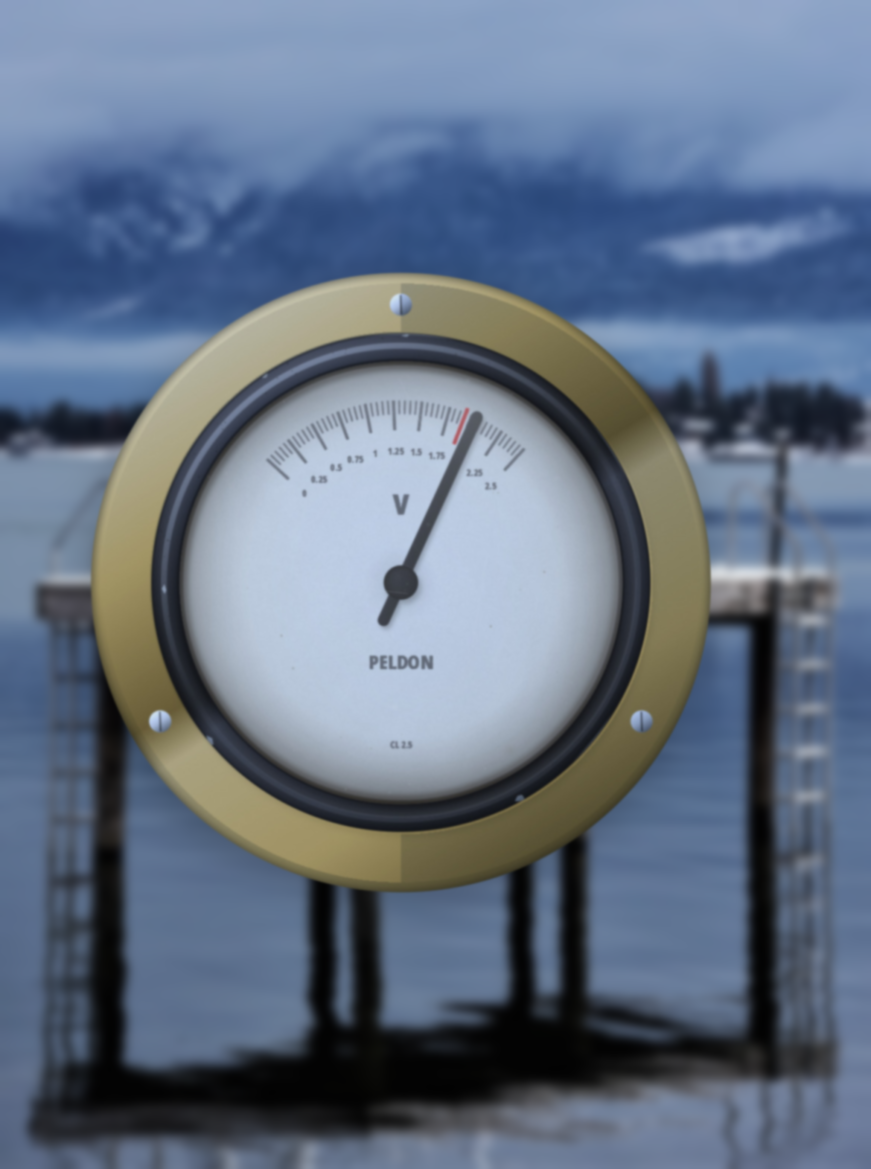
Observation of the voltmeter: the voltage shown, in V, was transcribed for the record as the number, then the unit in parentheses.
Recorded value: 2 (V)
